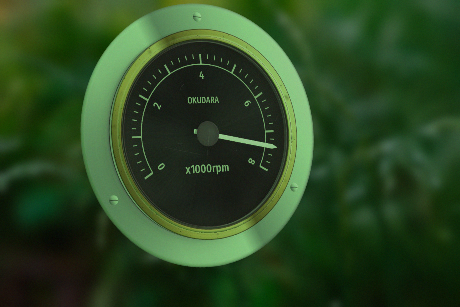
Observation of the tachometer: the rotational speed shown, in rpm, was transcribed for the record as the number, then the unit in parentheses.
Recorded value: 7400 (rpm)
